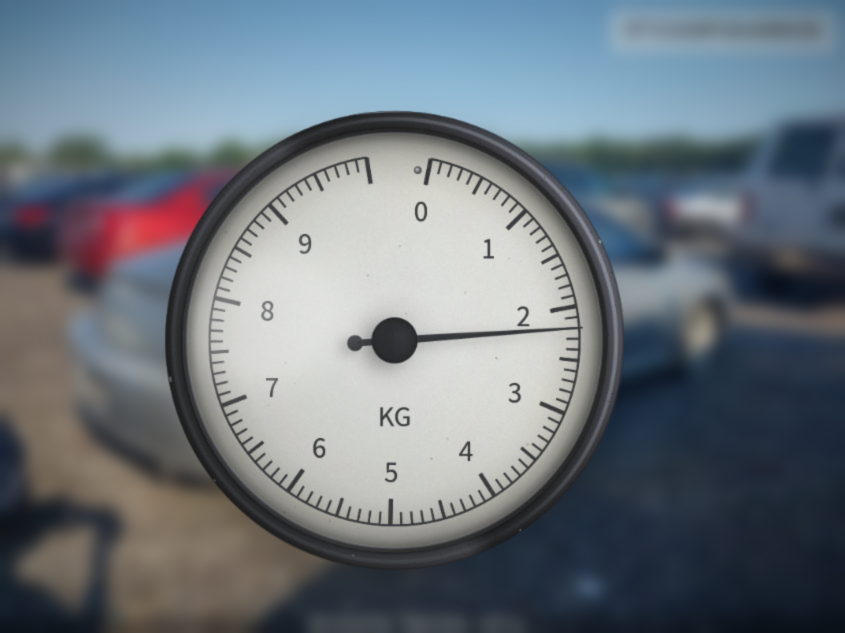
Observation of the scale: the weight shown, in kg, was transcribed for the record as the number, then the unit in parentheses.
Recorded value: 2.2 (kg)
